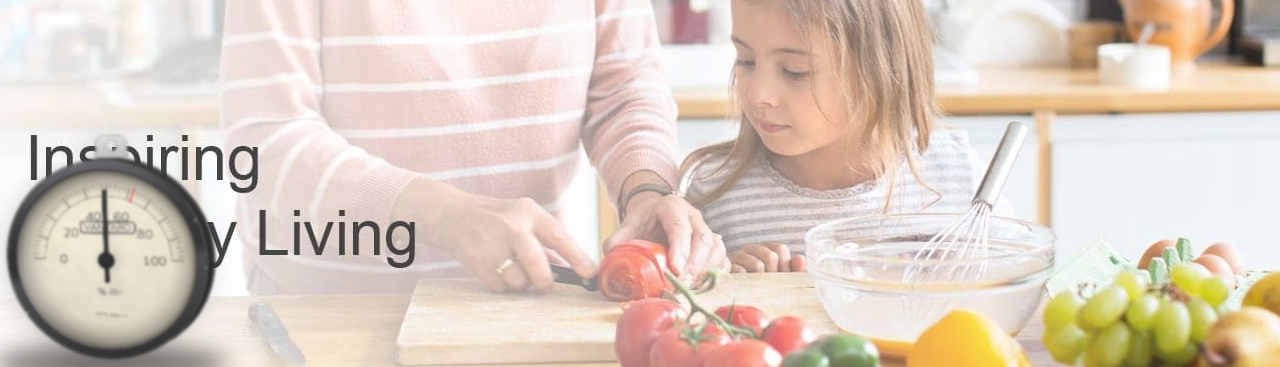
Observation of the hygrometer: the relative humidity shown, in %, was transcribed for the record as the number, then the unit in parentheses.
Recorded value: 50 (%)
